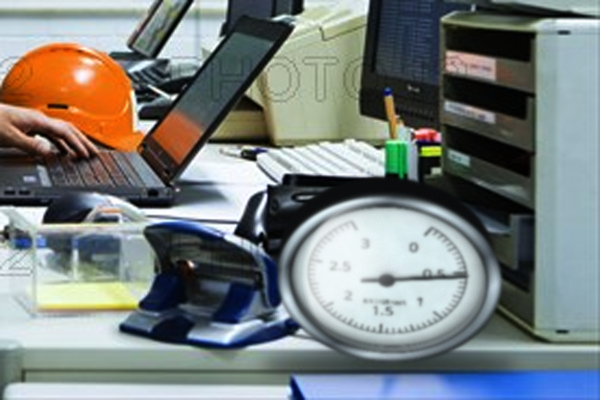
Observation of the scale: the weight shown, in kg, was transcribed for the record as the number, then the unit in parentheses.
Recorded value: 0.5 (kg)
